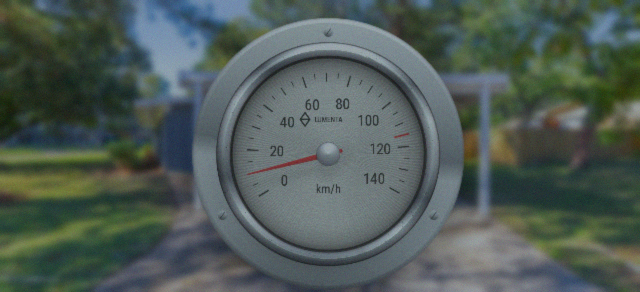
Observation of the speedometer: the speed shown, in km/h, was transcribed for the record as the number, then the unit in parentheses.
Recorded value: 10 (km/h)
